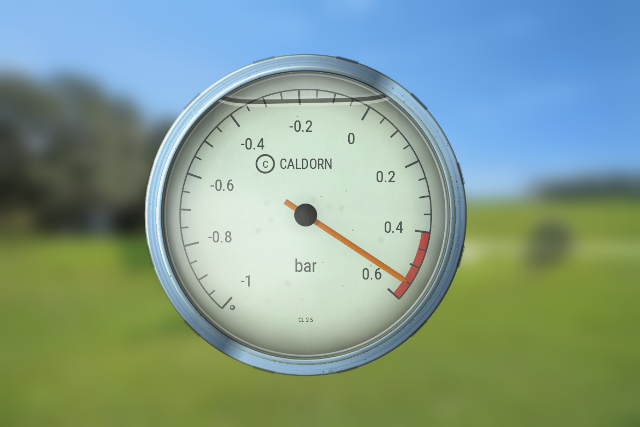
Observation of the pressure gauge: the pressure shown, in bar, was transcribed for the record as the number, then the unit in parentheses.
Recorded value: 0.55 (bar)
